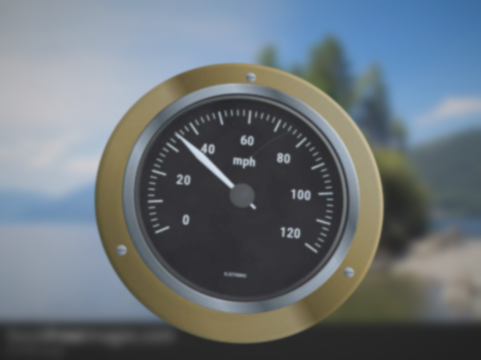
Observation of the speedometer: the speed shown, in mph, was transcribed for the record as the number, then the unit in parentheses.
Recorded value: 34 (mph)
